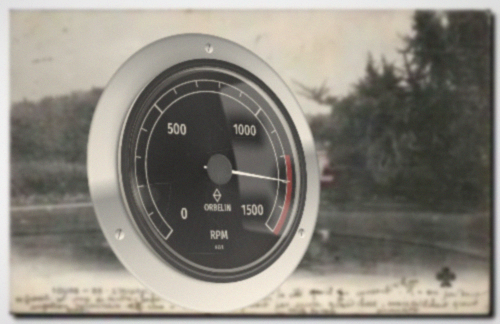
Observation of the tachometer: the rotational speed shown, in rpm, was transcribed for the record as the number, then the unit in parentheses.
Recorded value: 1300 (rpm)
